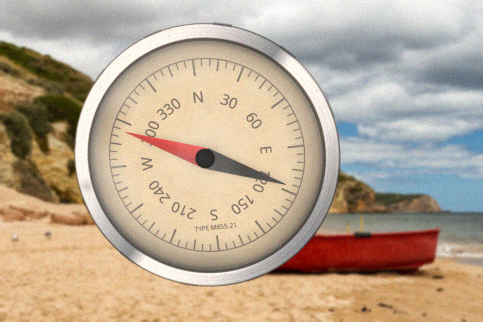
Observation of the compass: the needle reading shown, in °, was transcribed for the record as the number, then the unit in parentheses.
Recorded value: 295 (°)
